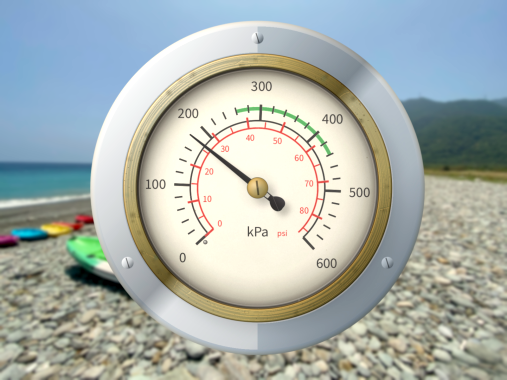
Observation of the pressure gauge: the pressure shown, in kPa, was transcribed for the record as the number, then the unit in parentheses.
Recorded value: 180 (kPa)
